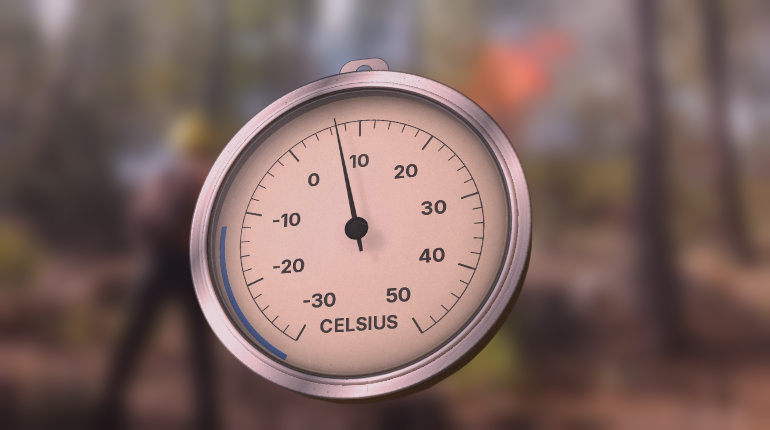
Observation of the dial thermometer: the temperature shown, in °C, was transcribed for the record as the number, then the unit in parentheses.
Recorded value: 7 (°C)
